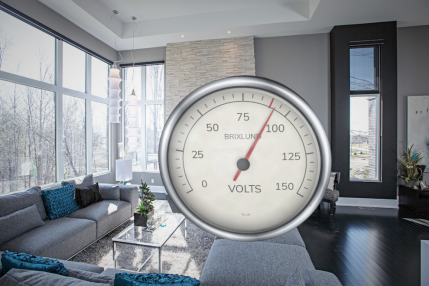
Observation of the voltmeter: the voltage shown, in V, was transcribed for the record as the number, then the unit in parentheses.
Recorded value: 92.5 (V)
